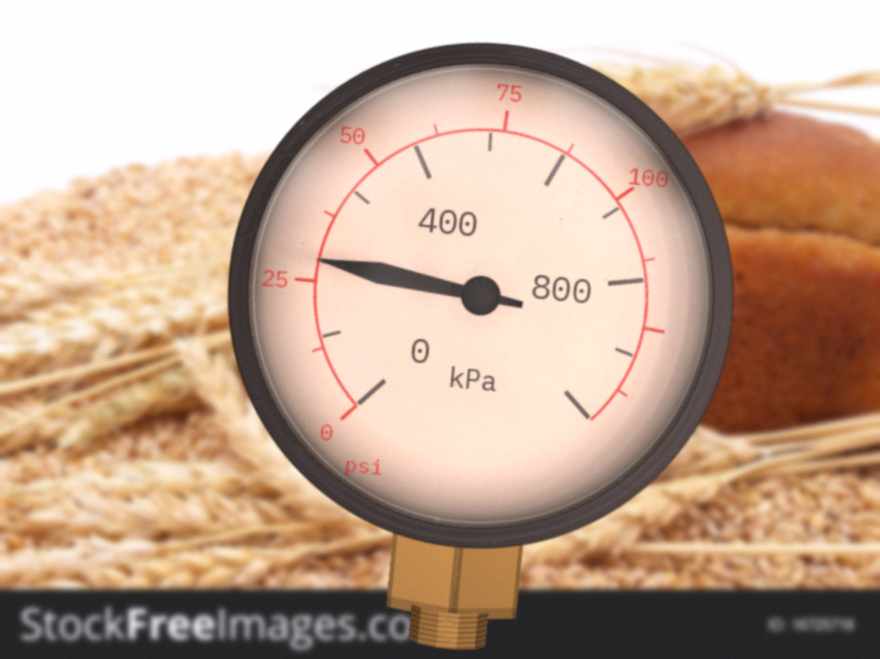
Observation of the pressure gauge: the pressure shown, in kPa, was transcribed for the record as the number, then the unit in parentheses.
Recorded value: 200 (kPa)
